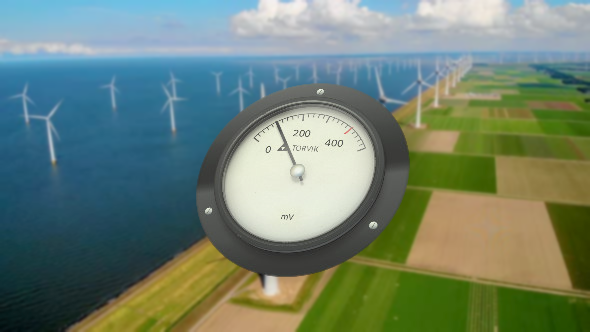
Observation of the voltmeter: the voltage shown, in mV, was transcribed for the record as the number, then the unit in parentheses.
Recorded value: 100 (mV)
